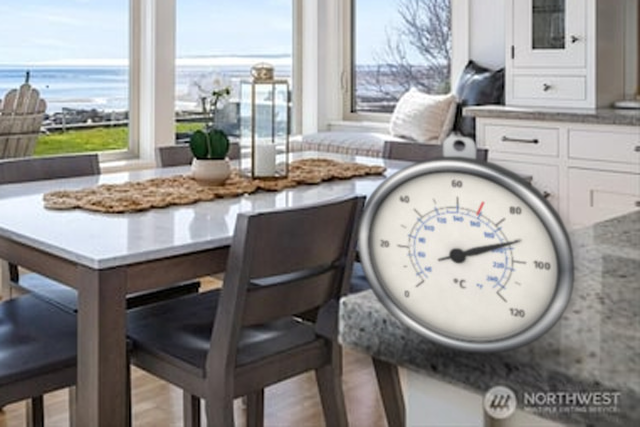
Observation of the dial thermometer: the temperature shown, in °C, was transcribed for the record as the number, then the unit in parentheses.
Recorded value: 90 (°C)
